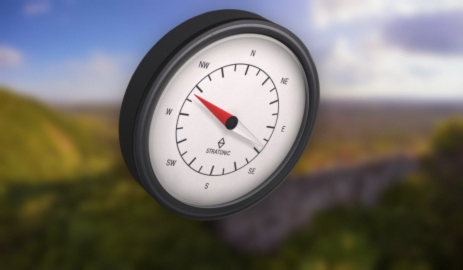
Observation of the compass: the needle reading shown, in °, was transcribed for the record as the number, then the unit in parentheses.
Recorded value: 292.5 (°)
